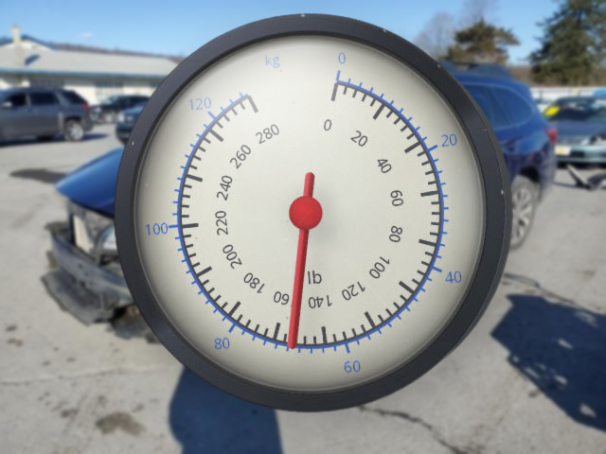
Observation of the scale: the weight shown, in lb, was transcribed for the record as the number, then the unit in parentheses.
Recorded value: 152 (lb)
